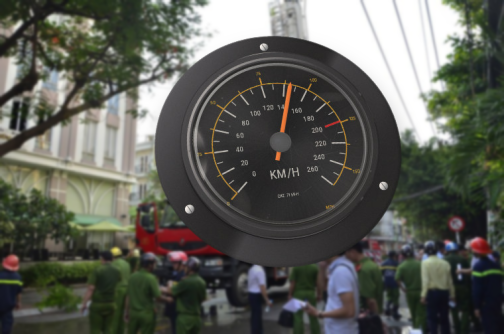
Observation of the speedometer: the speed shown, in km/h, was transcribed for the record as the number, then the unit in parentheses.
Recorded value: 145 (km/h)
